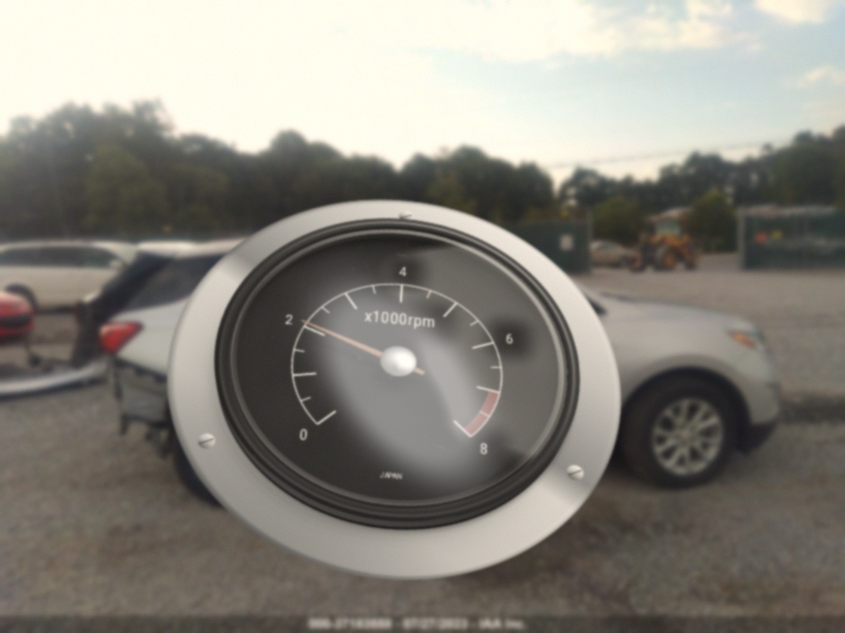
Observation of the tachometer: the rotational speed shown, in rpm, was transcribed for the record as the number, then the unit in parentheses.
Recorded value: 2000 (rpm)
